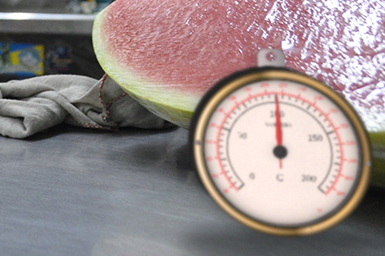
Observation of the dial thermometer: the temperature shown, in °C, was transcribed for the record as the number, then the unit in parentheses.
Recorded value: 100 (°C)
